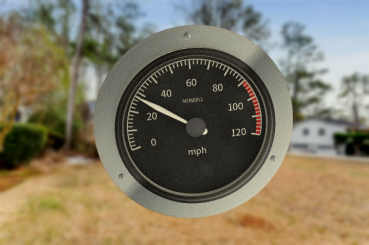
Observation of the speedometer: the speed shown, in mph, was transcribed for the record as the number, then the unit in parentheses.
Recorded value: 28 (mph)
